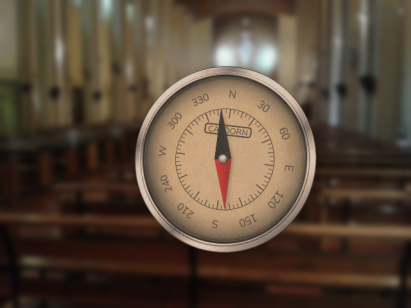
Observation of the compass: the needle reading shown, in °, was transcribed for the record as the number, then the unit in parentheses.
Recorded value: 170 (°)
